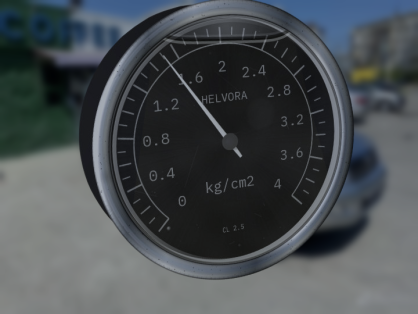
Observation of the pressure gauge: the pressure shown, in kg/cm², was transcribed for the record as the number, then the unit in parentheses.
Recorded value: 1.5 (kg/cm²)
